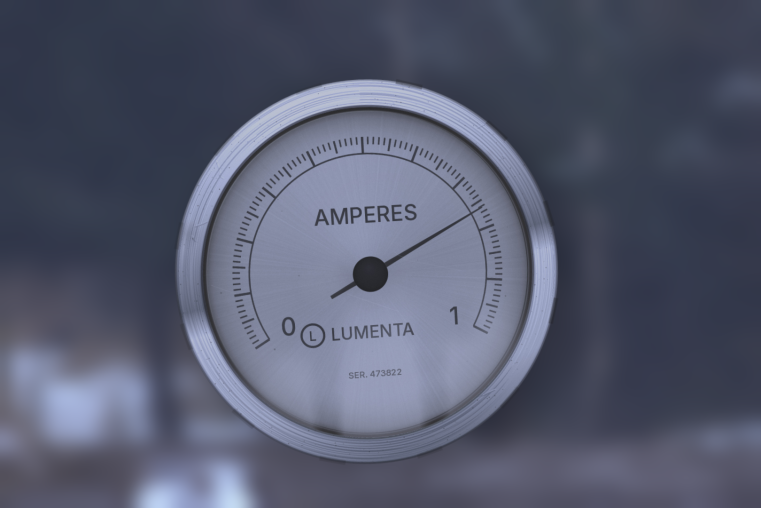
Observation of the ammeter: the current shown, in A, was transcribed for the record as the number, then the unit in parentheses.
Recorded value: 0.76 (A)
